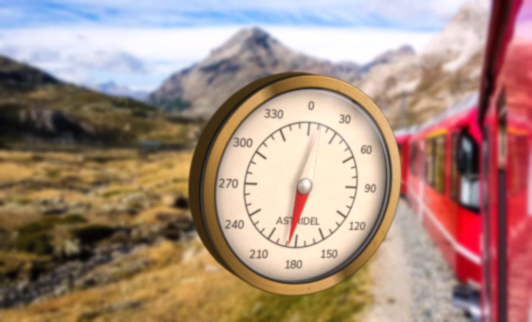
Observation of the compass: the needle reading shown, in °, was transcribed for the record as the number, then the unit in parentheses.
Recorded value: 190 (°)
